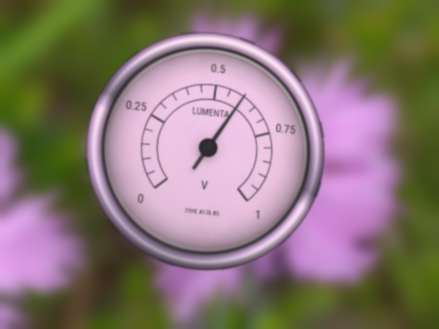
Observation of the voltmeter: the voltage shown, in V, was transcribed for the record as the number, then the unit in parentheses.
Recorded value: 0.6 (V)
